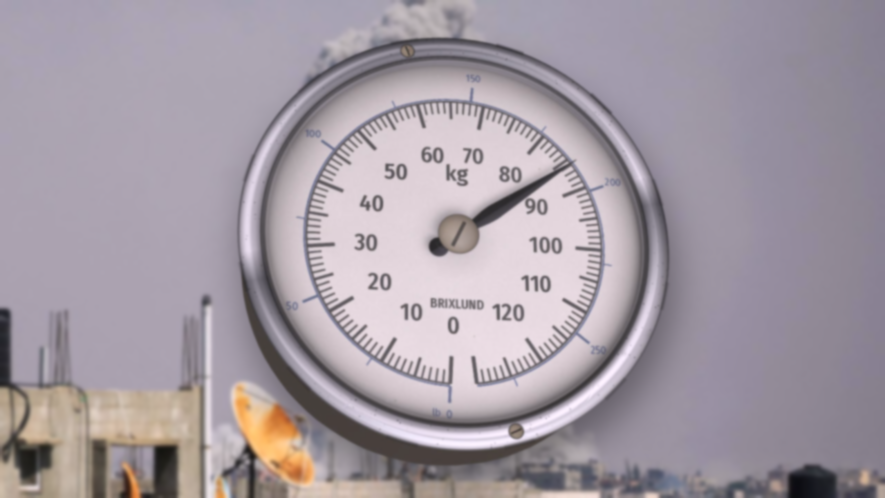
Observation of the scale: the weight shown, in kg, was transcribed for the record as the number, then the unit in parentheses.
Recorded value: 86 (kg)
